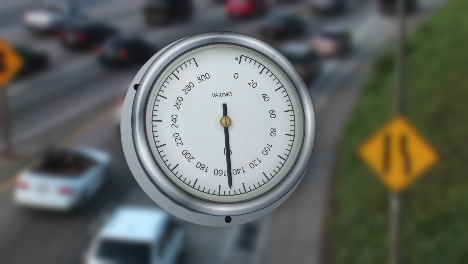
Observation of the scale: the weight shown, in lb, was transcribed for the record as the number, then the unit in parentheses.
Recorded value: 152 (lb)
